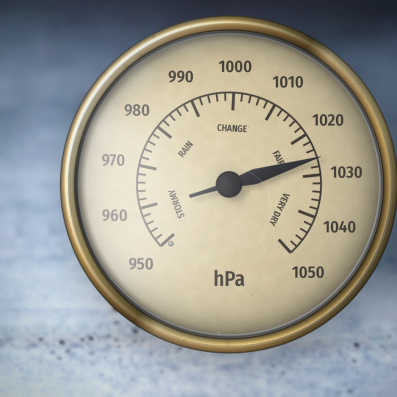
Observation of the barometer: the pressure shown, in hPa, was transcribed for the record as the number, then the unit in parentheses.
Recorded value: 1026 (hPa)
